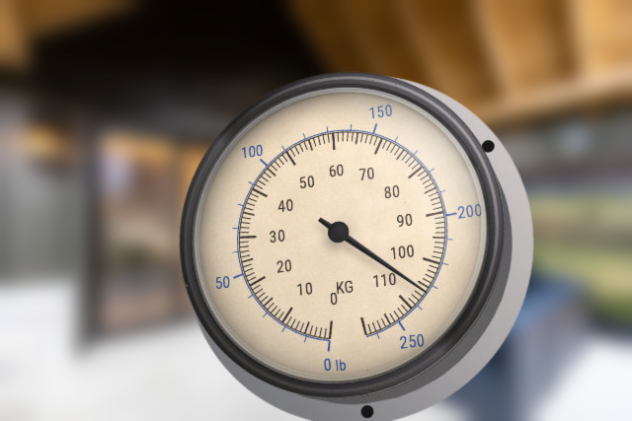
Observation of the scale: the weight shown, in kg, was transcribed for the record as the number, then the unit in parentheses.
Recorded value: 106 (kg)
